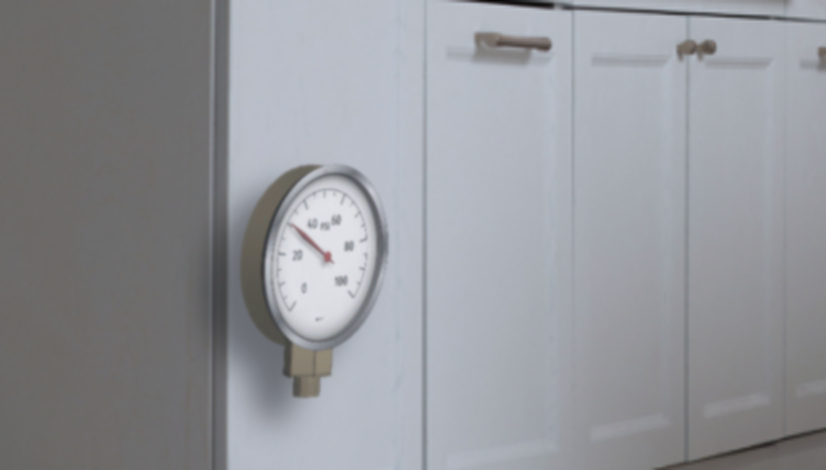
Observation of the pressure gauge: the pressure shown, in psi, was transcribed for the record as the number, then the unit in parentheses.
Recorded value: 30 (psi)
